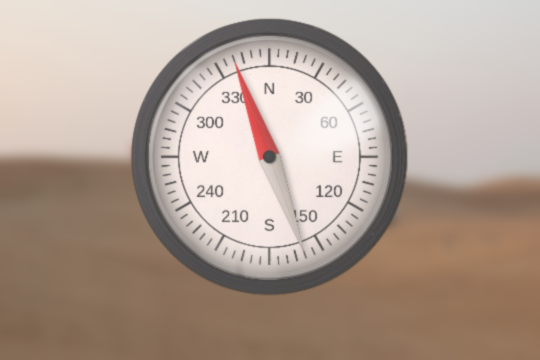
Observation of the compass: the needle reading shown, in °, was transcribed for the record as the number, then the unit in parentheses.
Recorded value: 340 (°)
